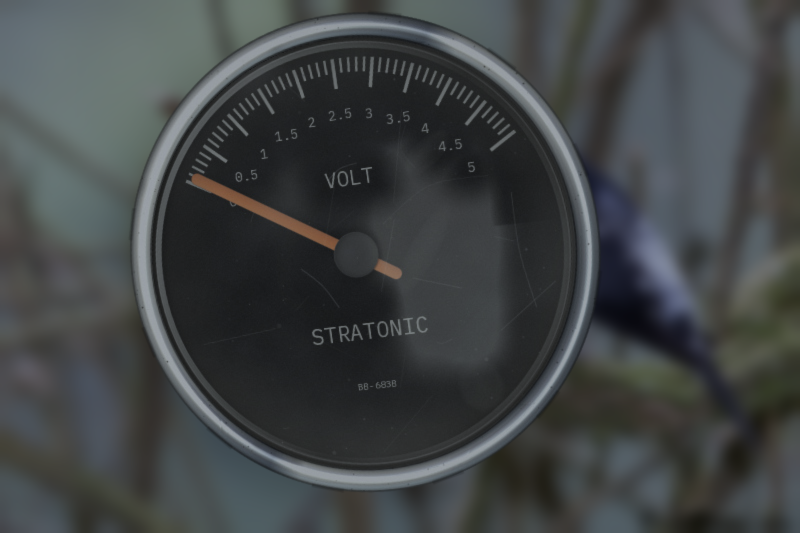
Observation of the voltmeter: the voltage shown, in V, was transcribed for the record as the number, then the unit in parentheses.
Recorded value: 0.1 (V)
